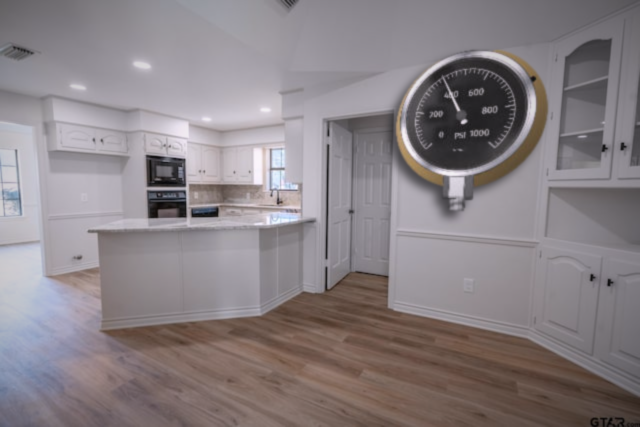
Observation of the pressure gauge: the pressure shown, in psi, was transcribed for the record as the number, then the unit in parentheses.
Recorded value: 400 (psi)
